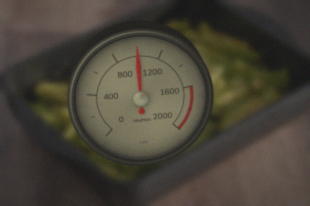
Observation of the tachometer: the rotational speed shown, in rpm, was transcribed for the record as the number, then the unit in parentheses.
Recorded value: 1000 (rpm)
